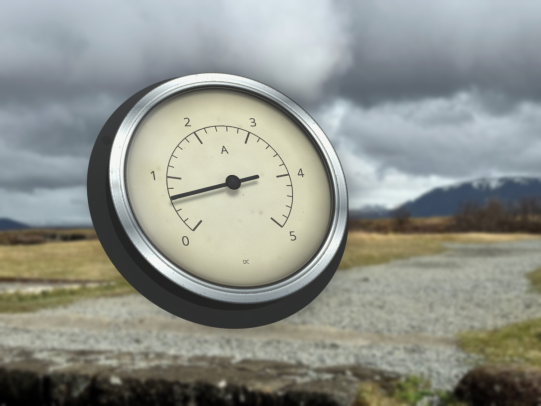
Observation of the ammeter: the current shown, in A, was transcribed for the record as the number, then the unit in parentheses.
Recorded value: 0.6 (A)
